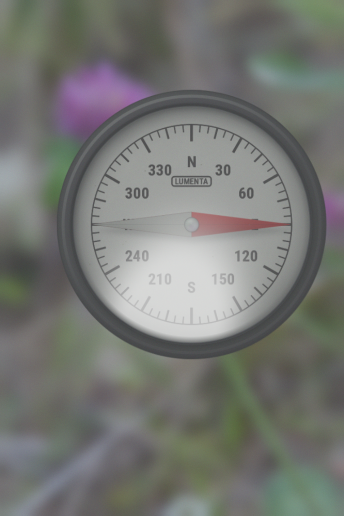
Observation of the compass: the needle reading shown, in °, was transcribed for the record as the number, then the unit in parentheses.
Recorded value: 90 (°)
